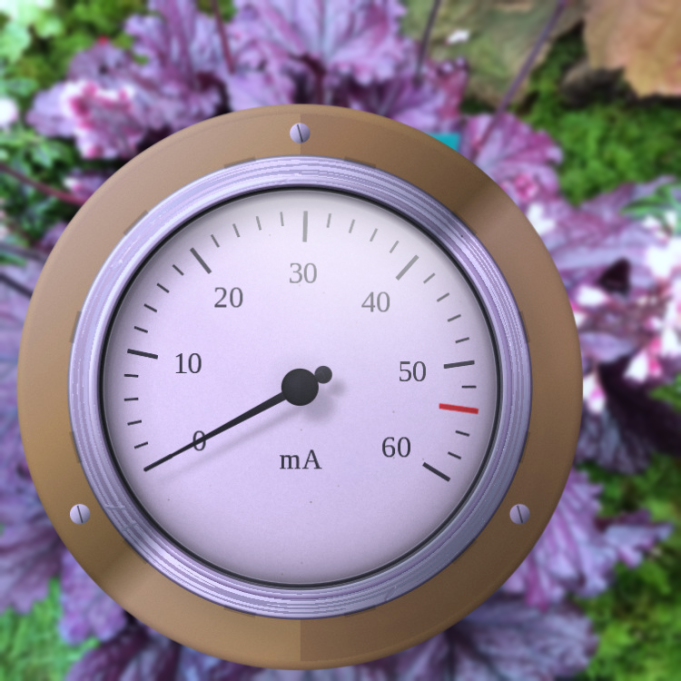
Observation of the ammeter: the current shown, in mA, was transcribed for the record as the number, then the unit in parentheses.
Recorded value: 0 (mA)
